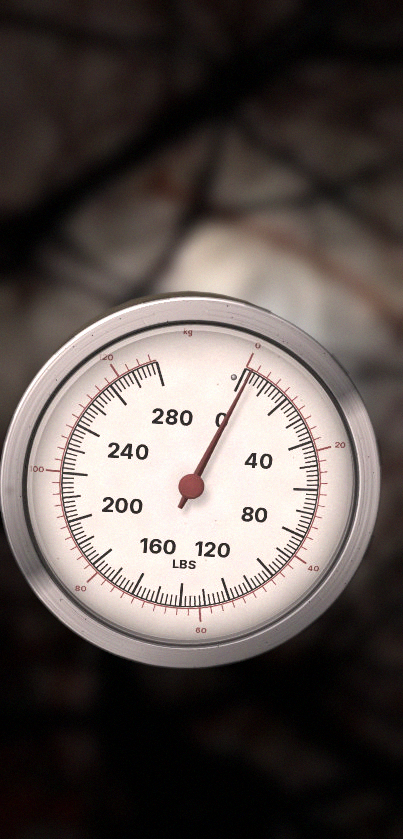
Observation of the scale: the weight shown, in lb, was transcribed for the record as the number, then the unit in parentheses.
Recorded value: 2 (lb)
